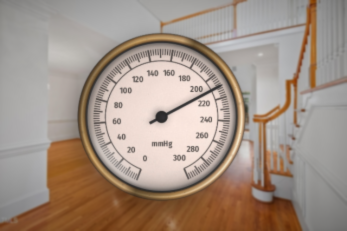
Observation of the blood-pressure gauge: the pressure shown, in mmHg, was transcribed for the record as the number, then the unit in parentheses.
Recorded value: 210 (mmHg)
